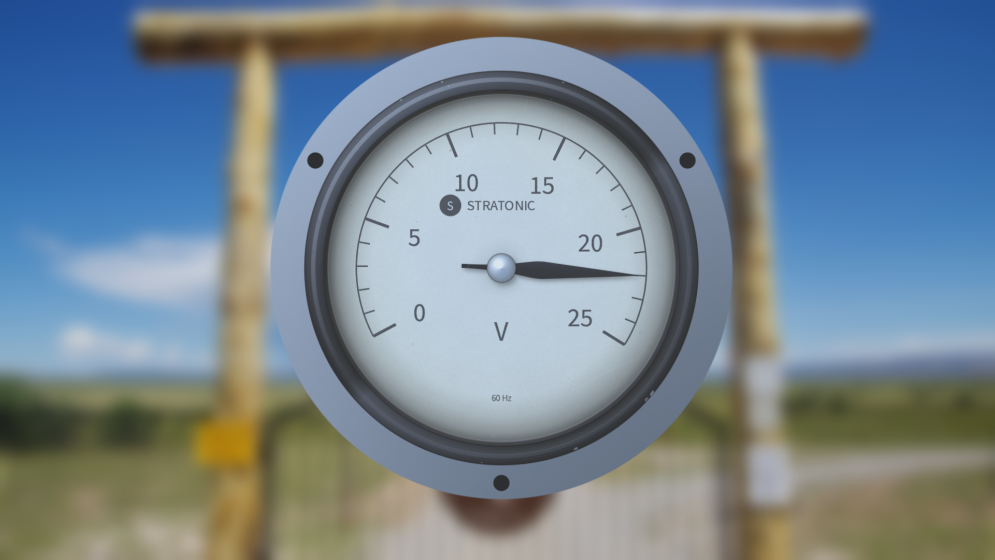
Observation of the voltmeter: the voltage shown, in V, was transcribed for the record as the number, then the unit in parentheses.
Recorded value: 22 (V)
